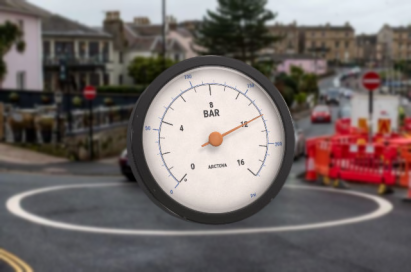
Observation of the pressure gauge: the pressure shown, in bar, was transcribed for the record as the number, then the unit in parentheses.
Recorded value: 12 (bar)
